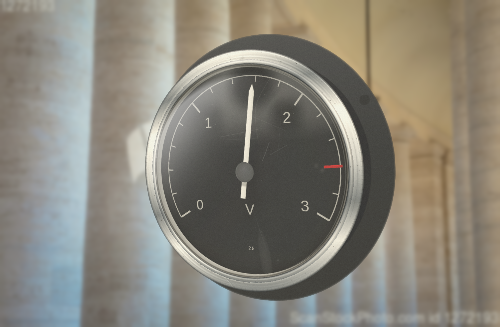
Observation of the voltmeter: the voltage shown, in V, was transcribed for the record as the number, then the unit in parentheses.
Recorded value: 1.6 (V)
